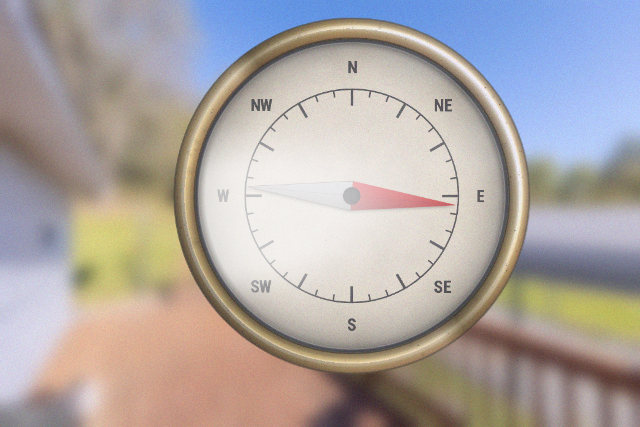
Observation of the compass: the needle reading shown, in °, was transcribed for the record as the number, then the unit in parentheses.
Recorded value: 95 (°)
